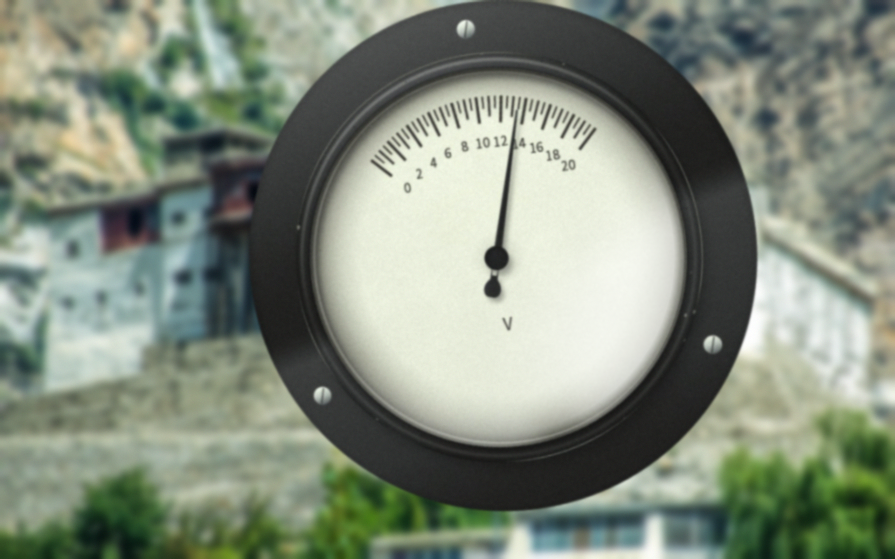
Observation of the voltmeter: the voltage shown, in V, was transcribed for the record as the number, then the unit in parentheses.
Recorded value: 13.5 (V)
